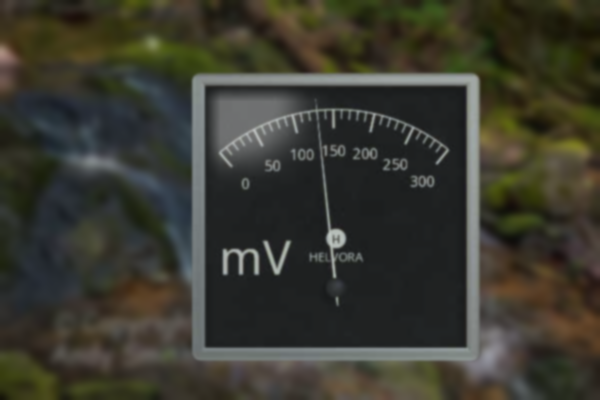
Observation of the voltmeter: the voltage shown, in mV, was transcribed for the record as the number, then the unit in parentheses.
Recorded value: 130 (mV)
